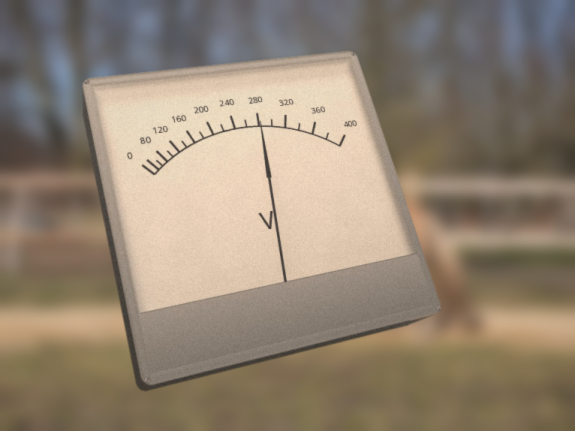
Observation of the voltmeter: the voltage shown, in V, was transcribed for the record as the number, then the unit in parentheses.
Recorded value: 280 (V)
